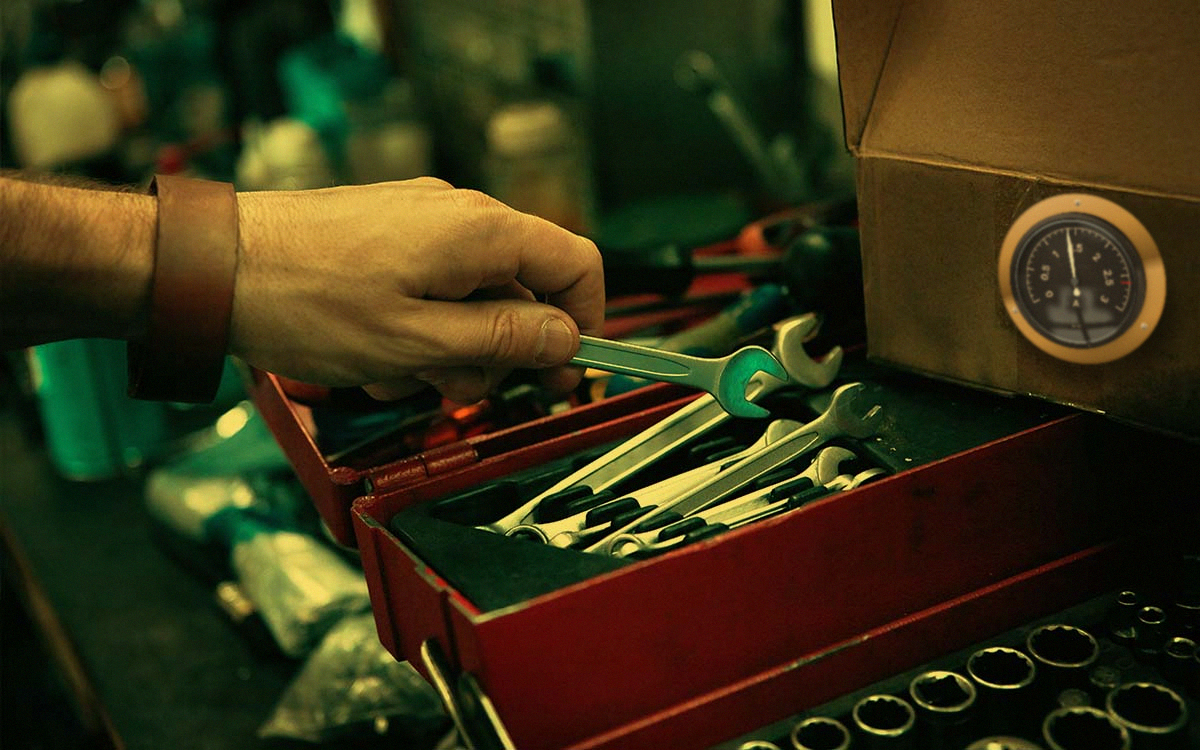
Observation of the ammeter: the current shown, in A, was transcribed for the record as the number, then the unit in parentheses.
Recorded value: 1.4 (A)
